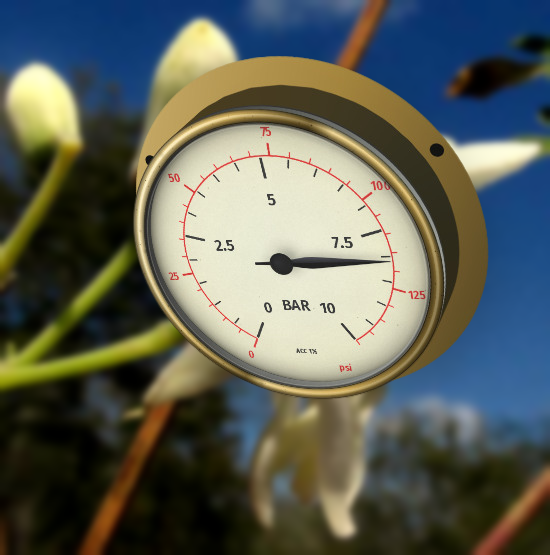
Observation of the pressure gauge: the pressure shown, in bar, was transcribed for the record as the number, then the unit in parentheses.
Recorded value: 8 (bar)
